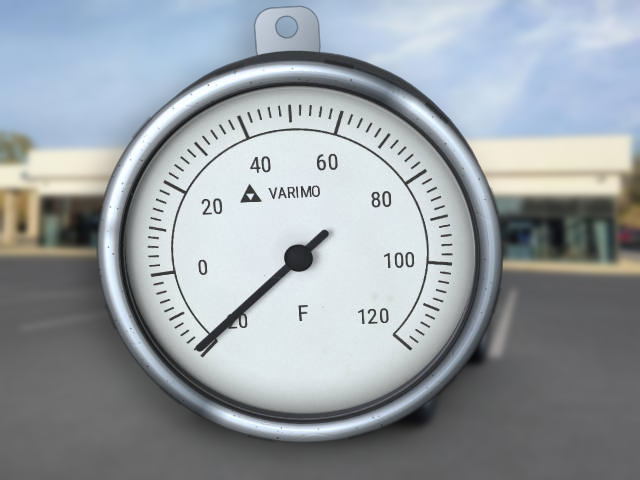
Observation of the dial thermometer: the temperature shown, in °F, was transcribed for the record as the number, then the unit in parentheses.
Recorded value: -18 (°F)
